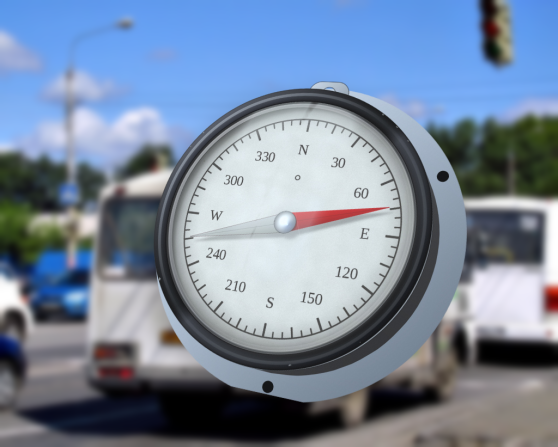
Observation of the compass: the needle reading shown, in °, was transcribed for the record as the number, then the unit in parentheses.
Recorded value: 75 (°)
